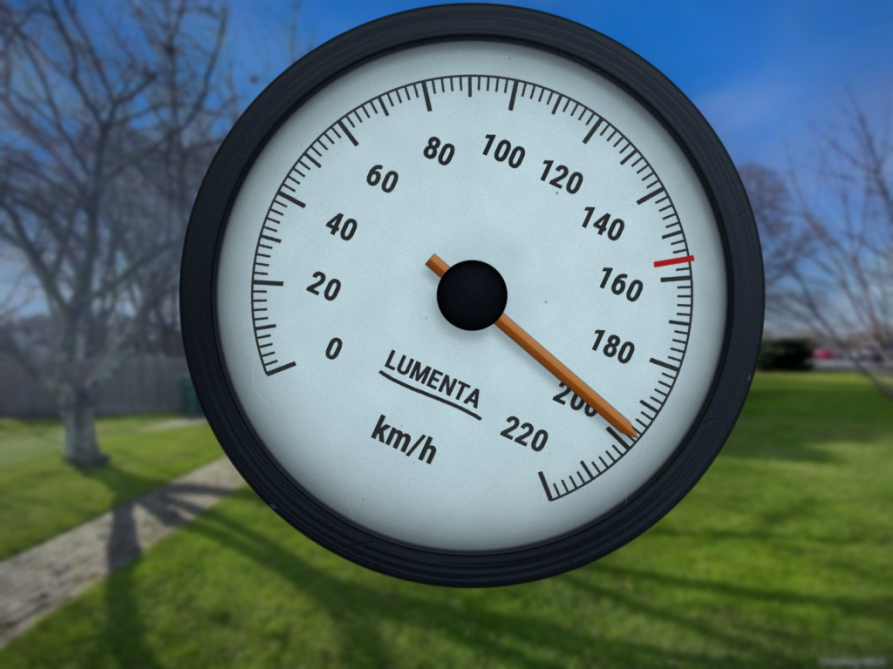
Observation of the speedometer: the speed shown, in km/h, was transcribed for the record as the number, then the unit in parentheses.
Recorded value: 197 (km/h)
